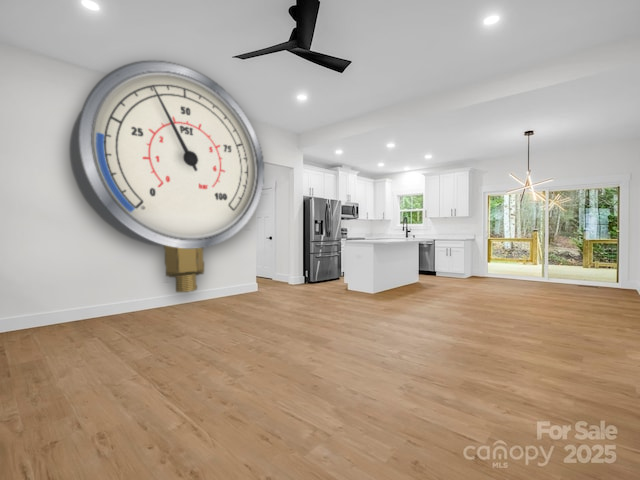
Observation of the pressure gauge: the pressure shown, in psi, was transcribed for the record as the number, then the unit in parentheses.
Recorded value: 40 (psi)
